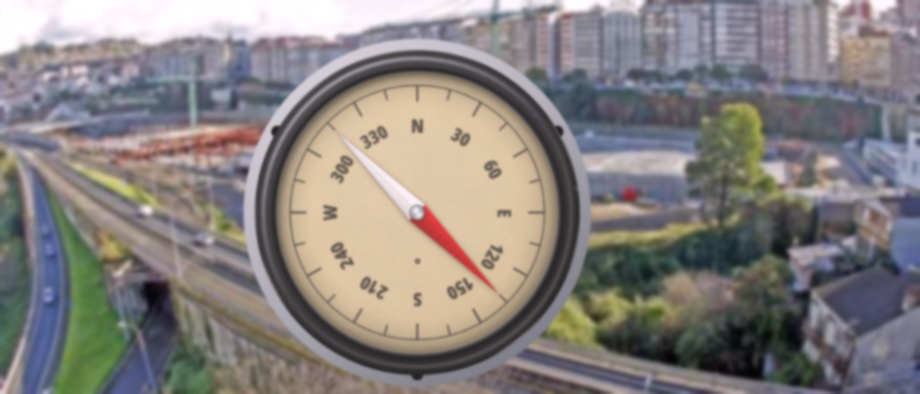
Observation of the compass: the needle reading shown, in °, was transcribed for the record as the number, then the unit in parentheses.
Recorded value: 135 (°)
